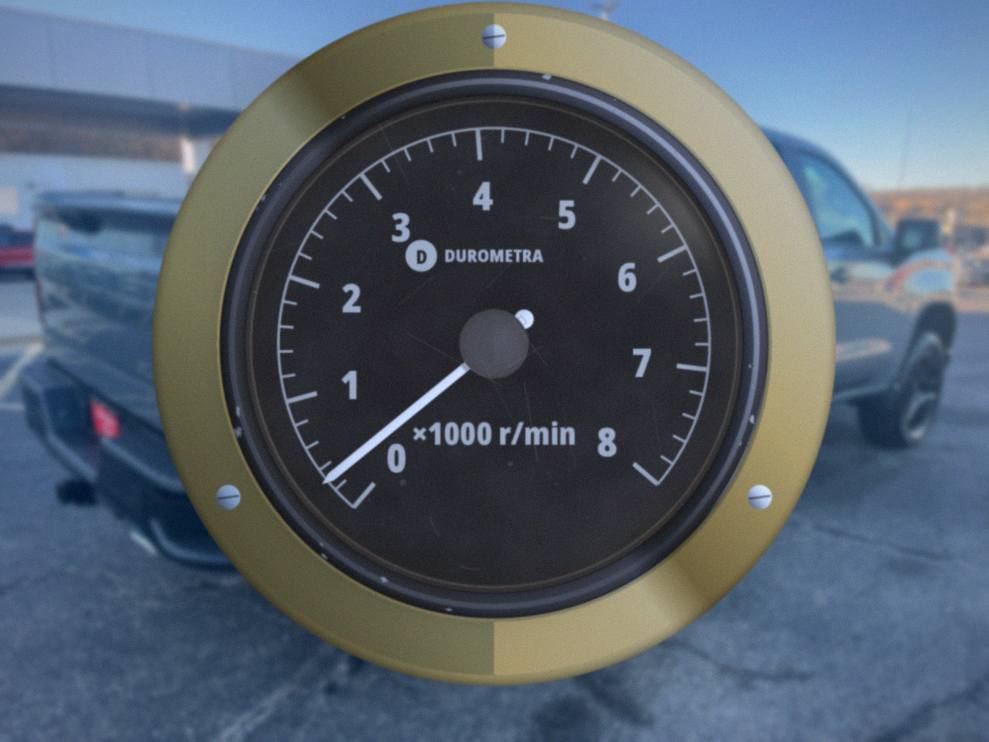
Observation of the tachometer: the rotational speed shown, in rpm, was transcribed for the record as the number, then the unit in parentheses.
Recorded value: 300 (rpm)
